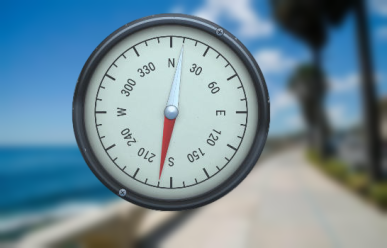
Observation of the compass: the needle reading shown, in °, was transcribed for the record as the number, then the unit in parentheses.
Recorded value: 190 (°)
